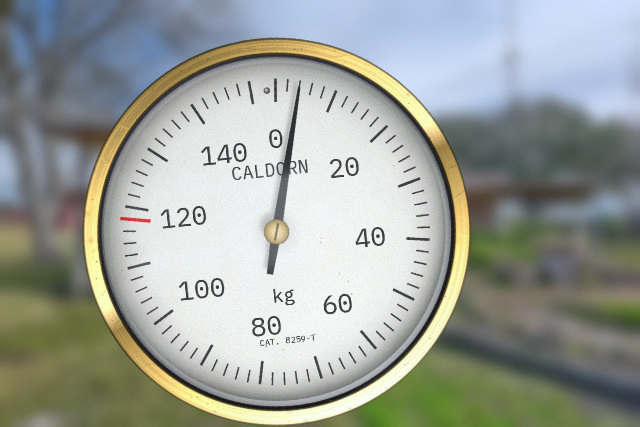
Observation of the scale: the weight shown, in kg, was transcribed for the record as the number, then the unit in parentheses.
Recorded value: 4 (kg)
